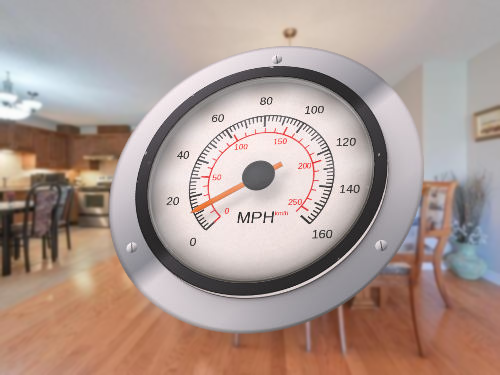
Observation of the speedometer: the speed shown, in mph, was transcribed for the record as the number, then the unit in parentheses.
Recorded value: 10 (mph)
